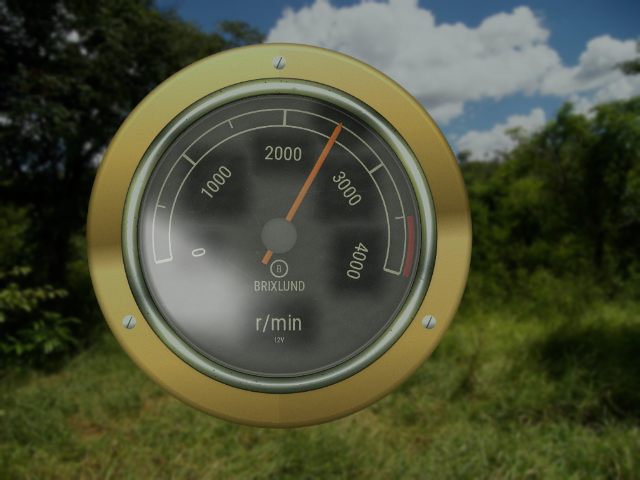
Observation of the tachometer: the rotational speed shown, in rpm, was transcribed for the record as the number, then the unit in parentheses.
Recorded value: 2500 (rpm)
